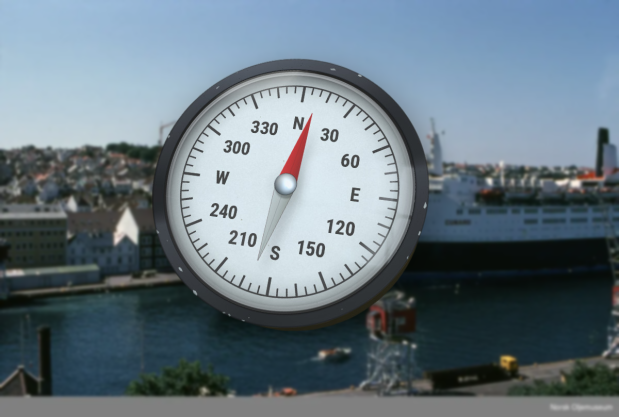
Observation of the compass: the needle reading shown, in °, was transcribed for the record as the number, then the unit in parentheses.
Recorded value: 10 (°)
